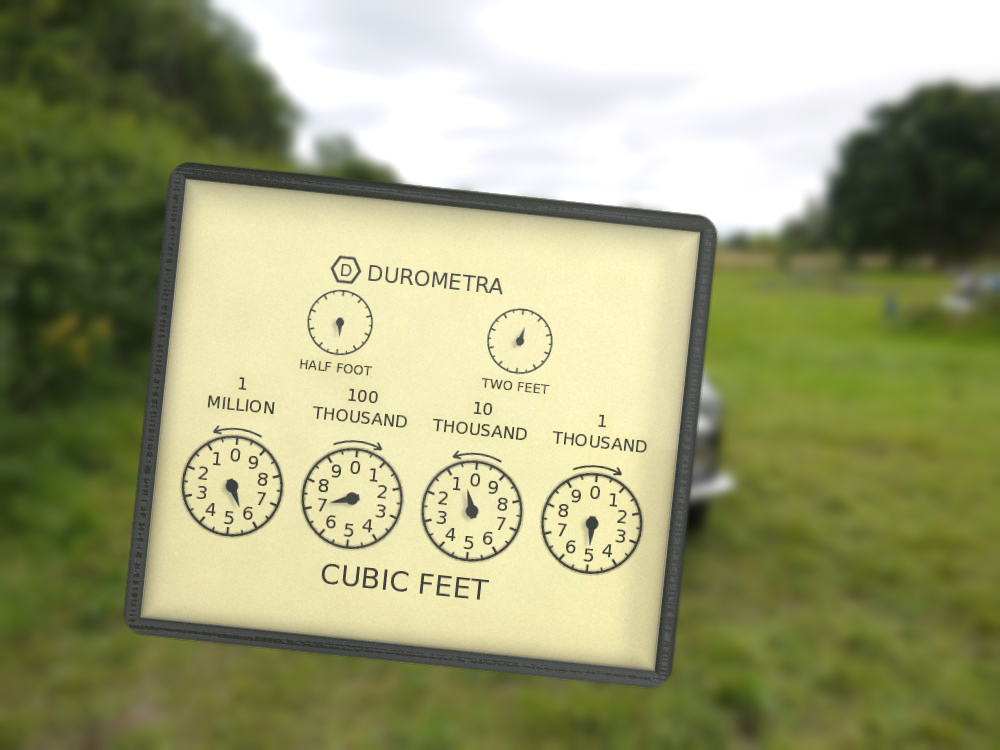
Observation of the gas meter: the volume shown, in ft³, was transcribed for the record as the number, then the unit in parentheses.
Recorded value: 570500 (ft³)
